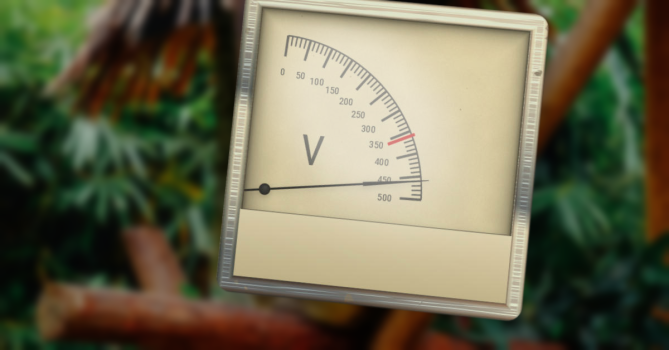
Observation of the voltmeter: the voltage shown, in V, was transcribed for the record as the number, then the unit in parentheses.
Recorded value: 460 (V)
